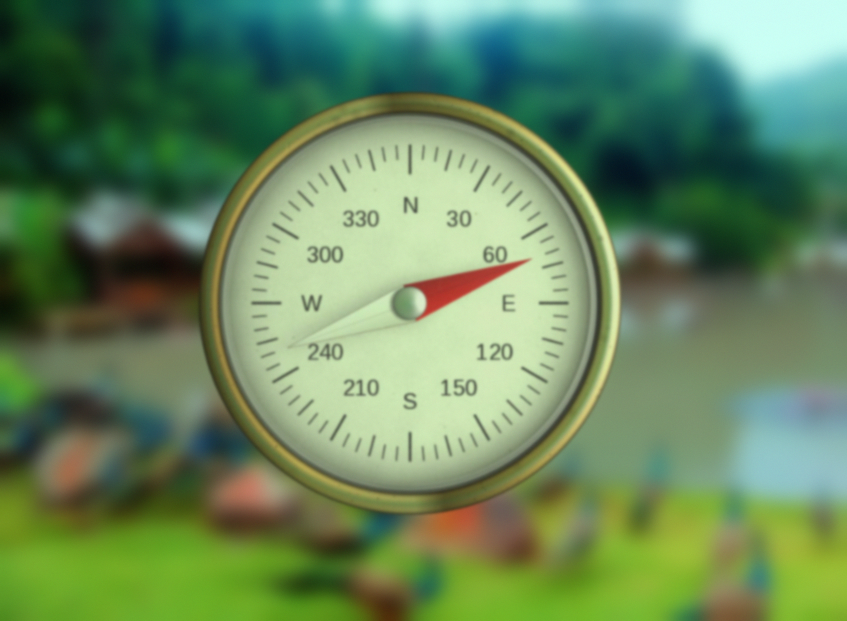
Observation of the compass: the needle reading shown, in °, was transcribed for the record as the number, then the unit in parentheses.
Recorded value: 70 (°)
